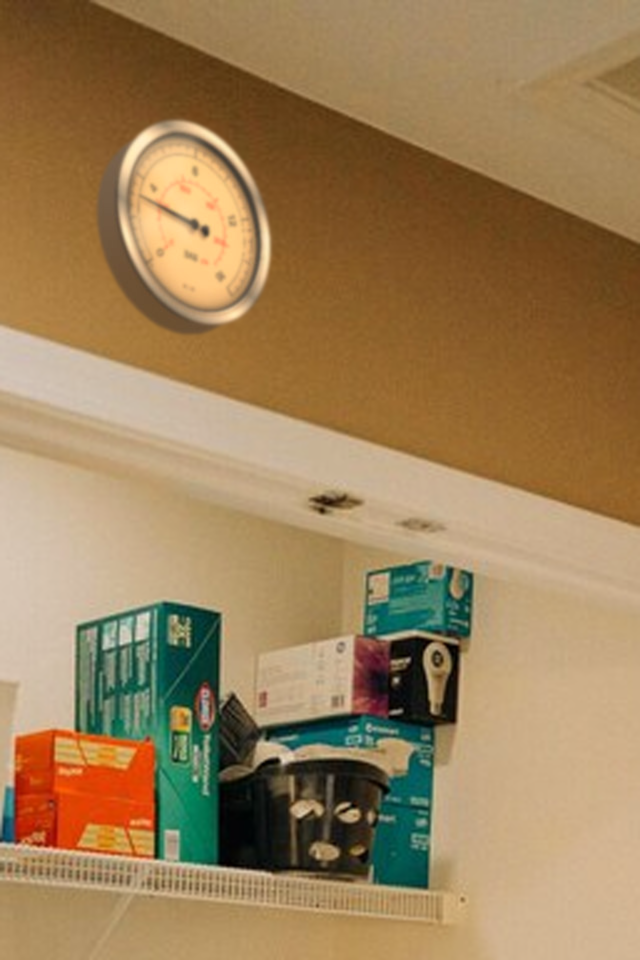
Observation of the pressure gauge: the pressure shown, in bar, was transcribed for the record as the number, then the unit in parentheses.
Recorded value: 3 (bar)
